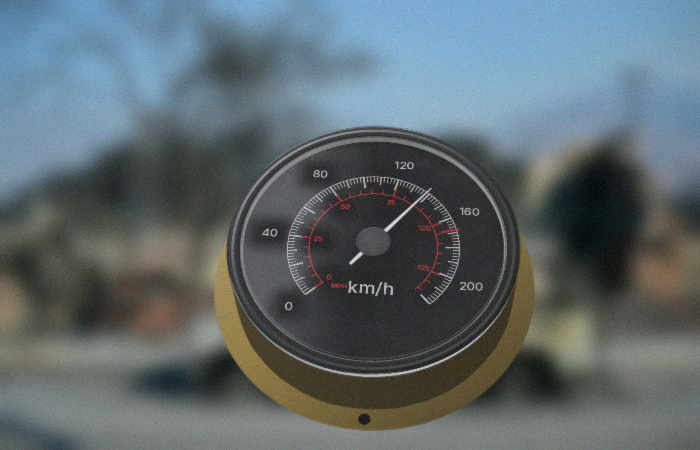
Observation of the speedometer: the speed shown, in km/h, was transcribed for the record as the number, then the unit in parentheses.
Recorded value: 140 (km/h)
